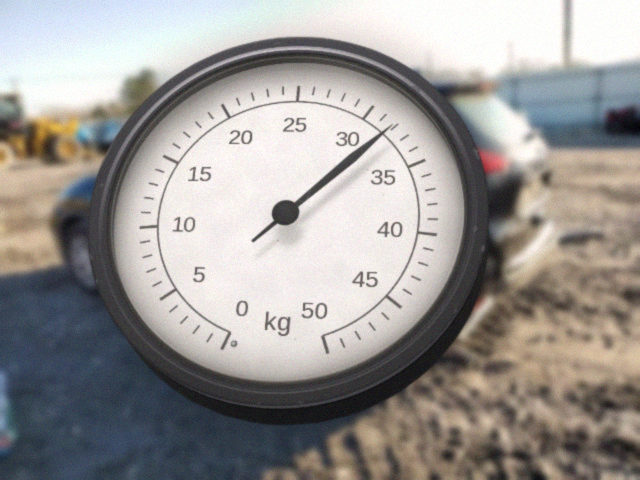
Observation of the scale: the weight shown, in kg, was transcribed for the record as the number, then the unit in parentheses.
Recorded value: 32 (kg)
